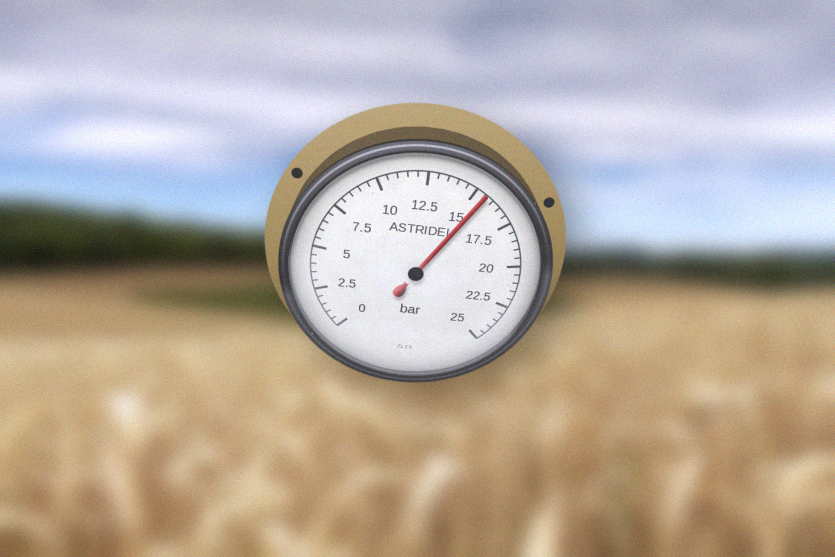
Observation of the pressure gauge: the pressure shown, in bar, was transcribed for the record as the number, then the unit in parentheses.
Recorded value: 15.5 (bar)
